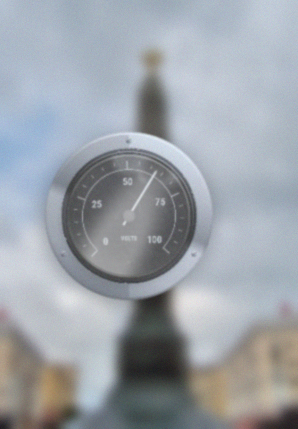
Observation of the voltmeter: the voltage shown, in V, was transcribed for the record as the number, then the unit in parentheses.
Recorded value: 62.5 (V)
